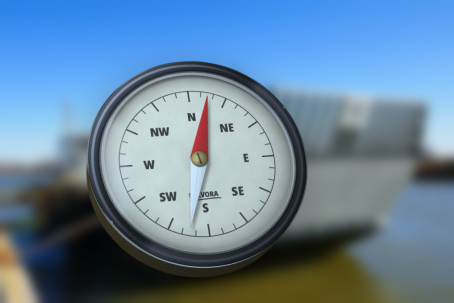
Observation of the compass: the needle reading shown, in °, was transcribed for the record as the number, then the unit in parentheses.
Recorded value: 15 (°)
